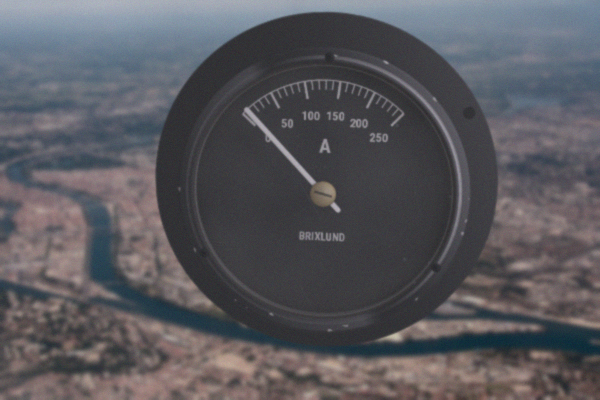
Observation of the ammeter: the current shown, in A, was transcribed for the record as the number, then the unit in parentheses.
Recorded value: 10 (A)
